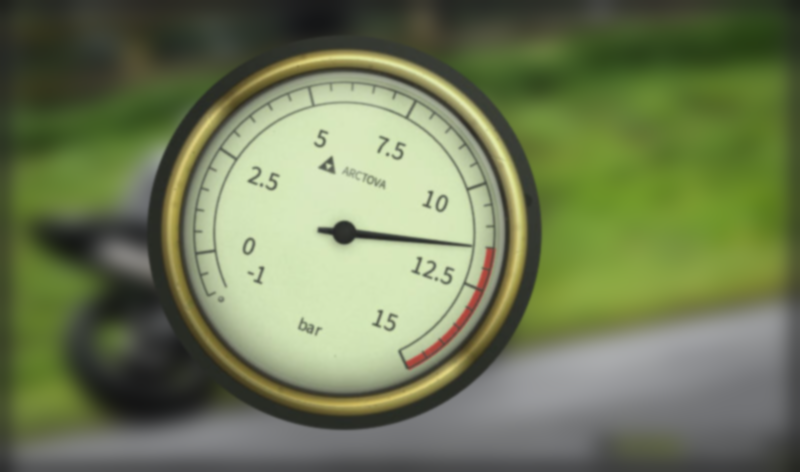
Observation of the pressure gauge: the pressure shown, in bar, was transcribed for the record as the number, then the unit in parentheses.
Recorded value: 11.5 (bar)
